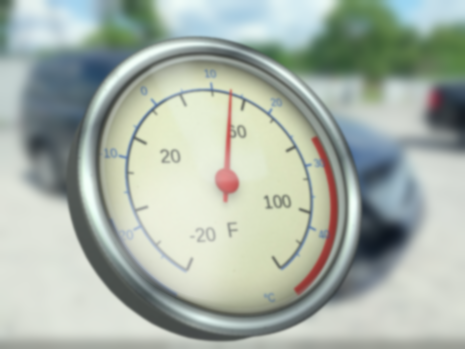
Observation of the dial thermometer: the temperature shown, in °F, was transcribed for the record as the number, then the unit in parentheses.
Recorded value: 55 (°F)
